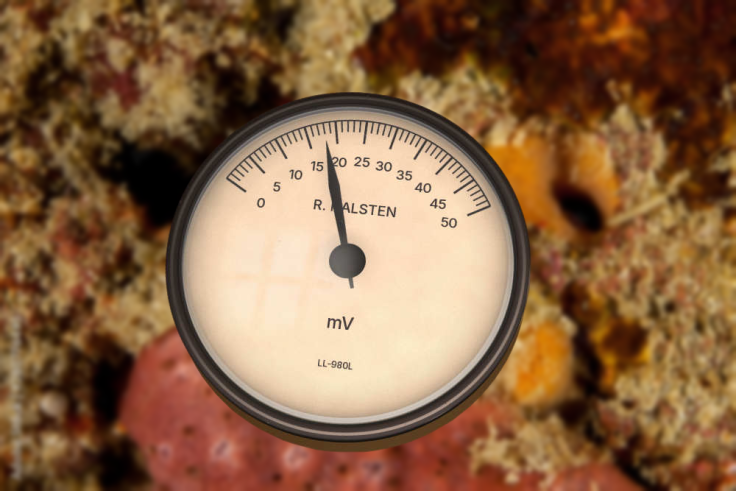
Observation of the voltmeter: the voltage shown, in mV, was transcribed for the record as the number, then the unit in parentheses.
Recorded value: 18 (mV)
